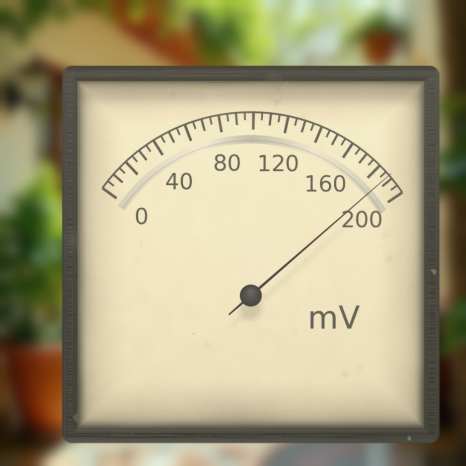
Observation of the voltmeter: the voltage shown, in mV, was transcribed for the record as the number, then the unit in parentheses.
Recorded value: 187.5 (mV)
